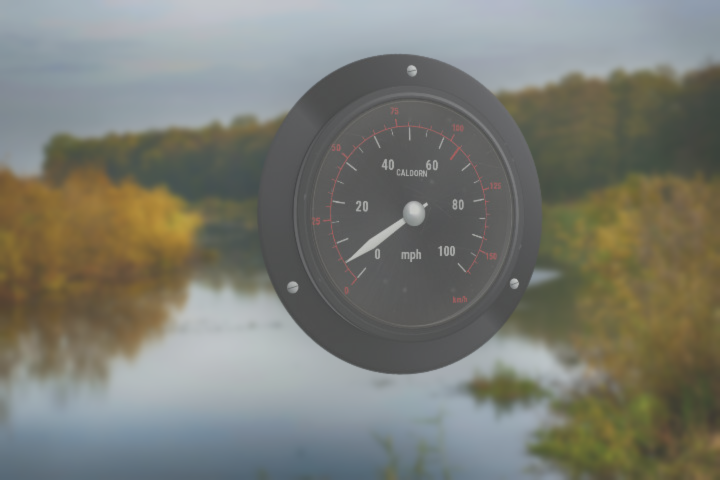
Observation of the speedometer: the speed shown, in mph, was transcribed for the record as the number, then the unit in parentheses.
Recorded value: 5 (mph)
